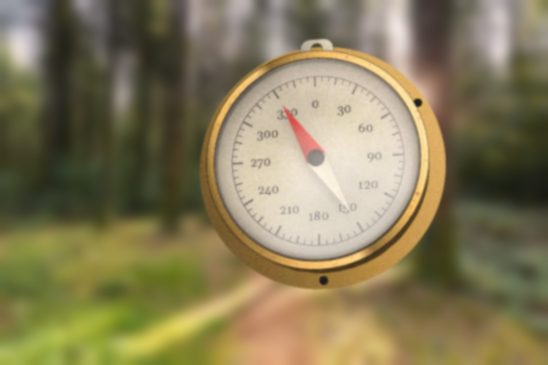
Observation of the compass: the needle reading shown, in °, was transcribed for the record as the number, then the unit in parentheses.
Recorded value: 330 (°)
